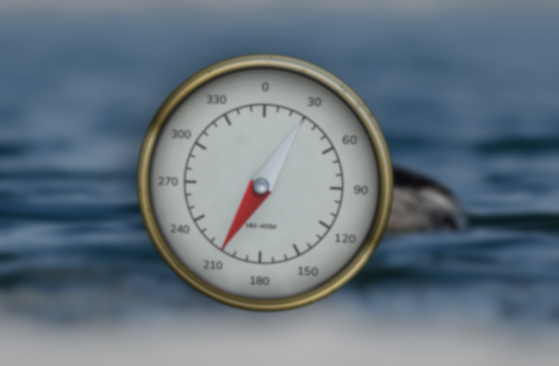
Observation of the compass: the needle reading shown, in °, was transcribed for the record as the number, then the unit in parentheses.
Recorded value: 210 (°)
